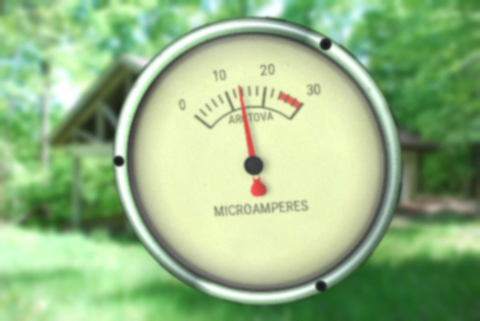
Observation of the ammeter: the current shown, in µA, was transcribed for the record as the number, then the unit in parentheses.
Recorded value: 14 (µA)
